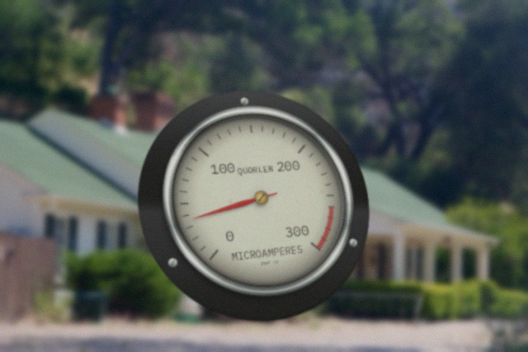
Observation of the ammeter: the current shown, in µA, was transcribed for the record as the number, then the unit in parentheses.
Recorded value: 35 (µA)
